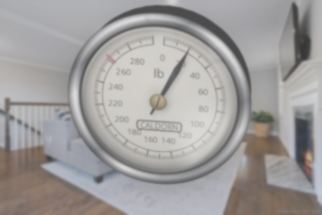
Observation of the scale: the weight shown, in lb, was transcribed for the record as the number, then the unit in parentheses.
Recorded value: 20 (lb)
